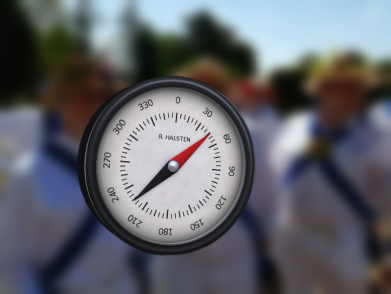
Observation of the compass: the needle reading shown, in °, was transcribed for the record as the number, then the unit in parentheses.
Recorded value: 45 (°)
